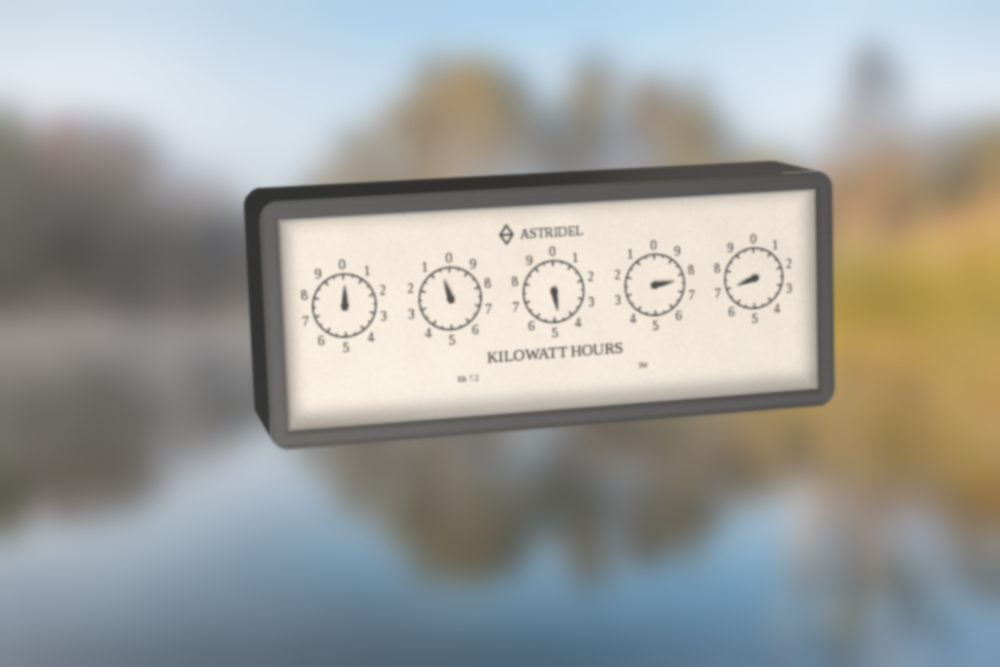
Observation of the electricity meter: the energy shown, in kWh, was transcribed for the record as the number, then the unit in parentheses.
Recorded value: 477 (kWh)
